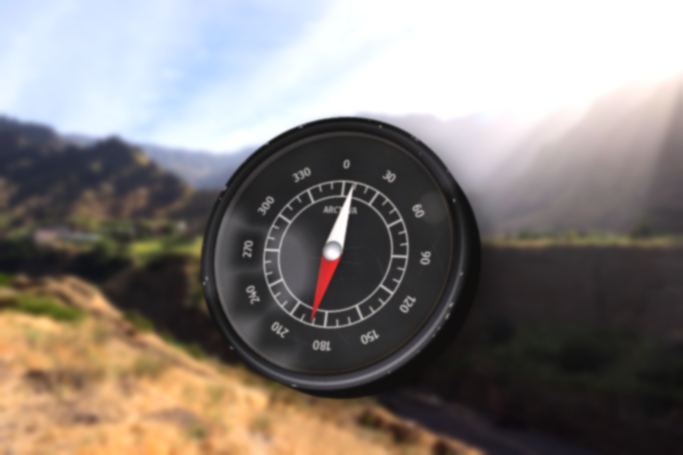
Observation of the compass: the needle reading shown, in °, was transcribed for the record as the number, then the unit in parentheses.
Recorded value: 190 (°)
